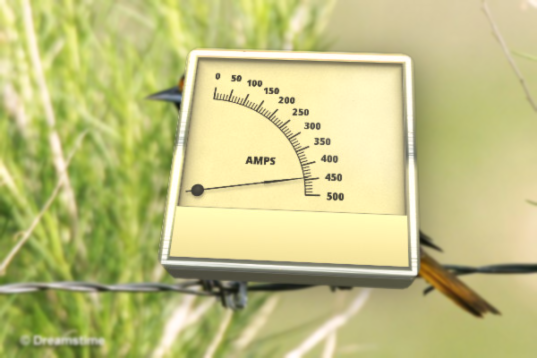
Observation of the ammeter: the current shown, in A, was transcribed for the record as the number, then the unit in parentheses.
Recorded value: 450 (A)
